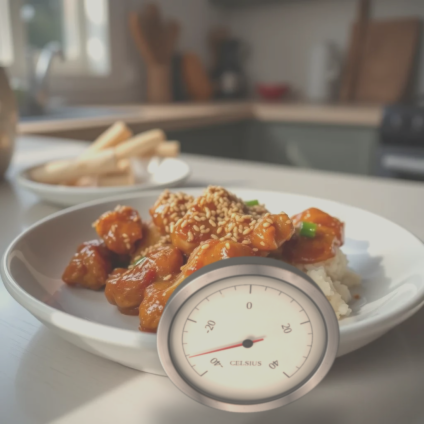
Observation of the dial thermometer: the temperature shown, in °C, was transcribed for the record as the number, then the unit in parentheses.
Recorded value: -32 (°C)
